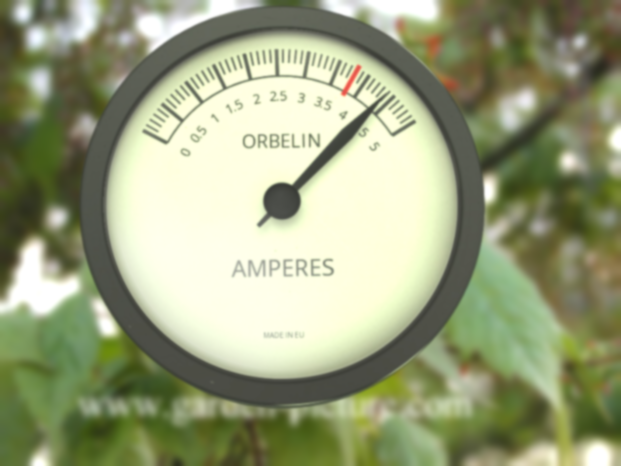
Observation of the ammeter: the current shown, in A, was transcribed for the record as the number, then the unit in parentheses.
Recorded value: 4.4 (A)
